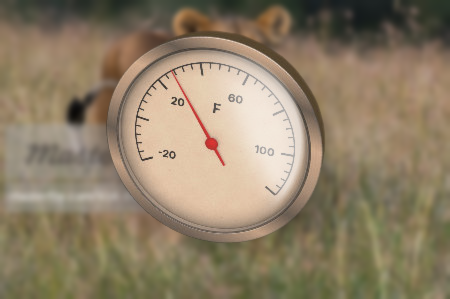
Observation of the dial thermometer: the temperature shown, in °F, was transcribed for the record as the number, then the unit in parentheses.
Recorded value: 28 (°F)
